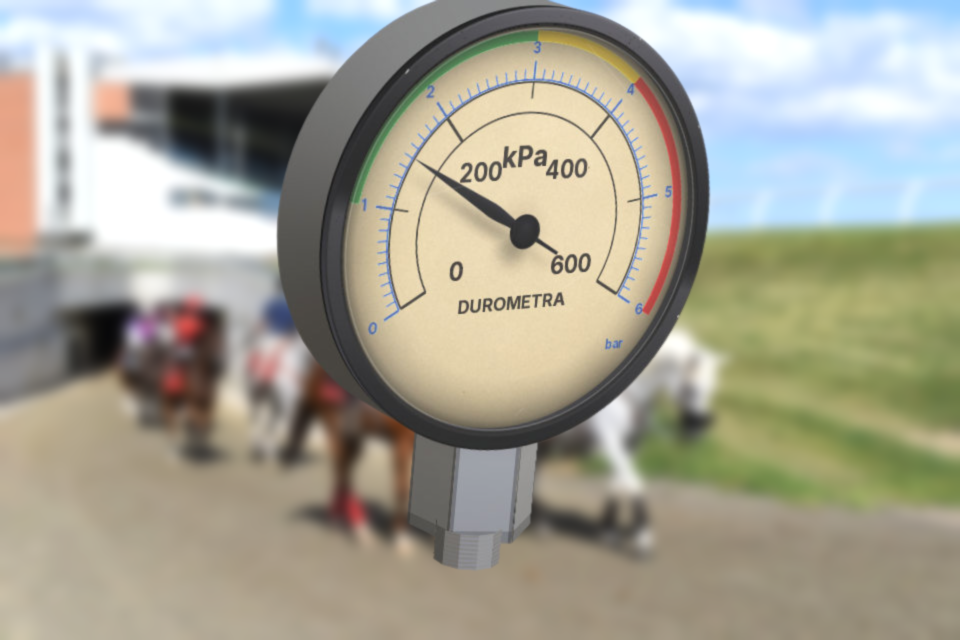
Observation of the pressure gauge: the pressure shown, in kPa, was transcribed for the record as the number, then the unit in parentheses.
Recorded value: 150 (kPa)
